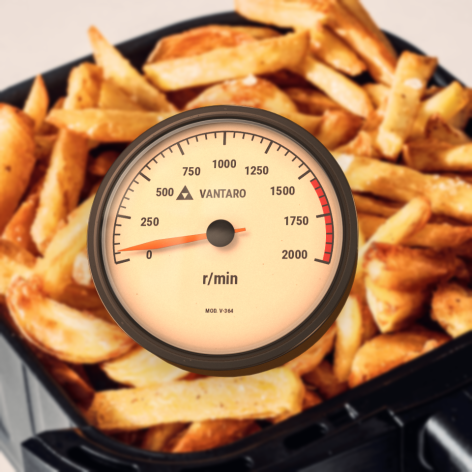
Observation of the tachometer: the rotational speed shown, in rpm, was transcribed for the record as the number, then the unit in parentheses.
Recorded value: 50 (rpm)
